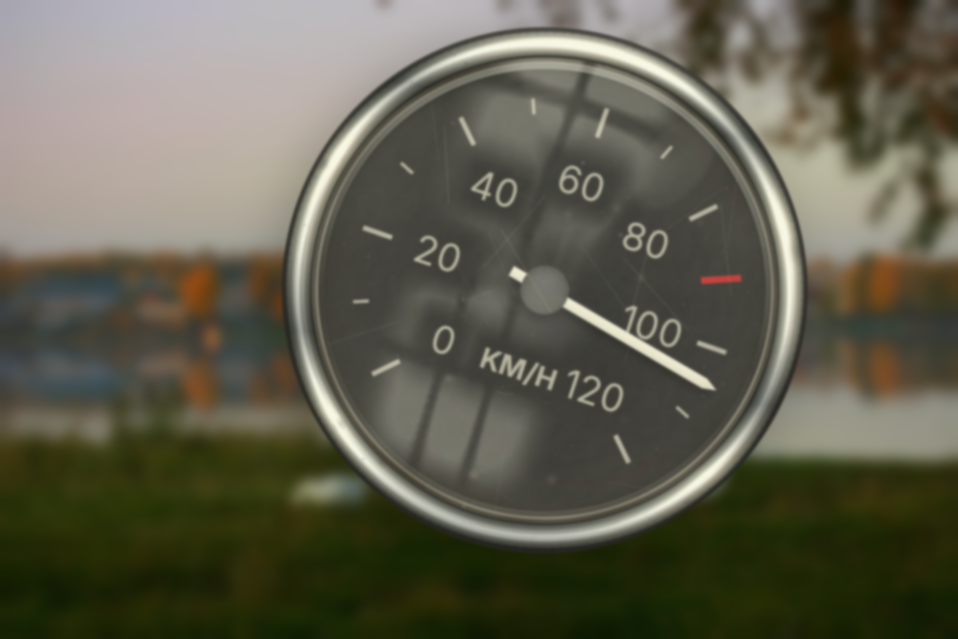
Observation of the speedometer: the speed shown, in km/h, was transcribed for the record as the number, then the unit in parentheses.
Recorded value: 105 (km/h)
